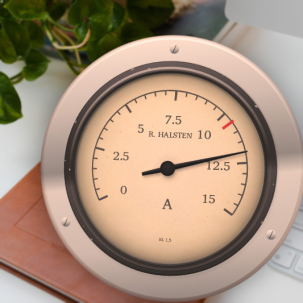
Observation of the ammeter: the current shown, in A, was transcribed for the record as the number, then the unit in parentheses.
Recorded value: 12 (A)
